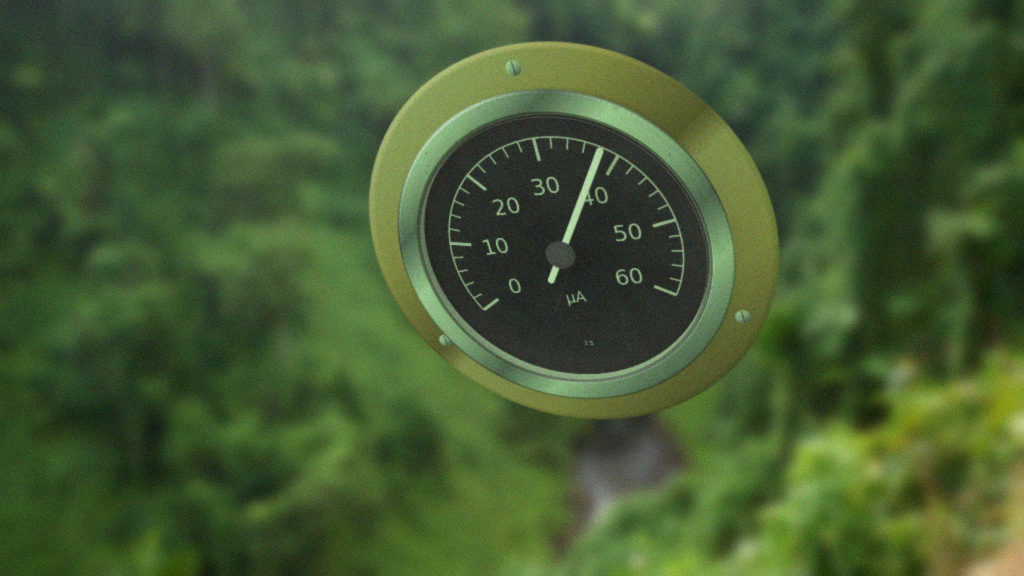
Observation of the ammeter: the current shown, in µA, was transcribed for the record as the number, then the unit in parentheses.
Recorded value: 38 (µA)
